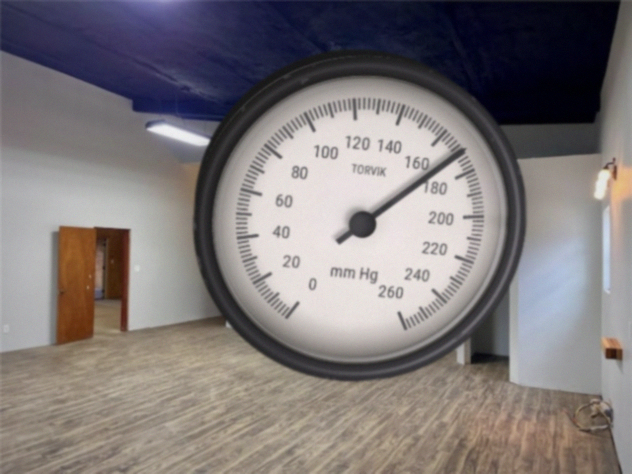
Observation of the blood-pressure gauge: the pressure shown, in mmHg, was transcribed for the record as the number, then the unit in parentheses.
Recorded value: 170 (mmHg)
